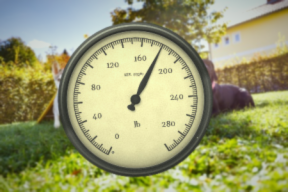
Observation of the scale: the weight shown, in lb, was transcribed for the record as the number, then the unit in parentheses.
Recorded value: 180 (lb)
